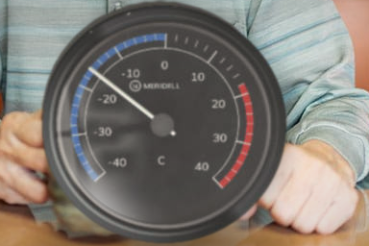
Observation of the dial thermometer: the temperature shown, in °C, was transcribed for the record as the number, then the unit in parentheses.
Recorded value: -16 (°C)
